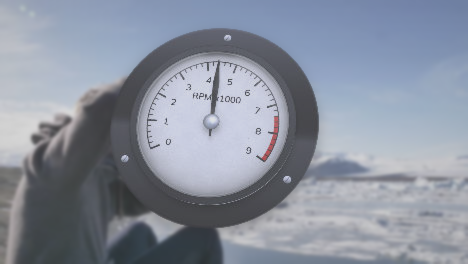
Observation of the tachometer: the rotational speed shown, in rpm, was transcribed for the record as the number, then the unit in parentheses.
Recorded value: 4400 (rpm)
